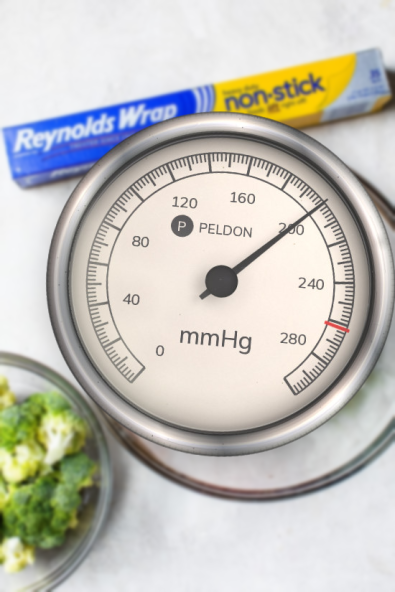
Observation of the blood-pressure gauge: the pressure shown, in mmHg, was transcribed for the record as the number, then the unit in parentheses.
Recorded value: 200 (mmHg)
